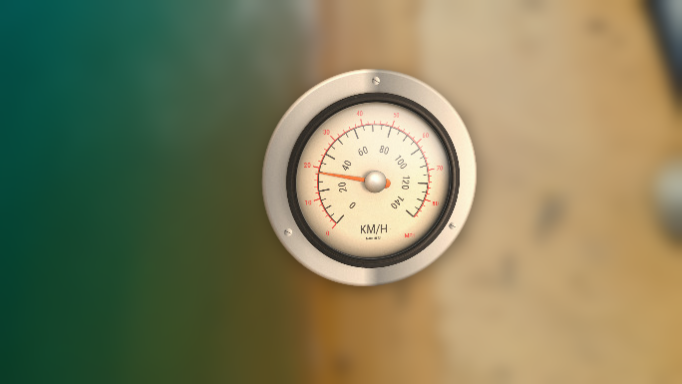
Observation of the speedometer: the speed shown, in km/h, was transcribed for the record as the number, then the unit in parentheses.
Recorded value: 30 (km/h)
